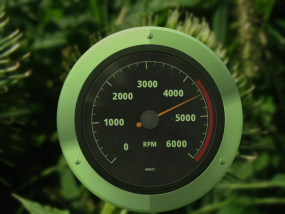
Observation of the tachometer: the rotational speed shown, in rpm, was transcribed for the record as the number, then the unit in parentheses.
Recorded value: 4500 (rpm)
